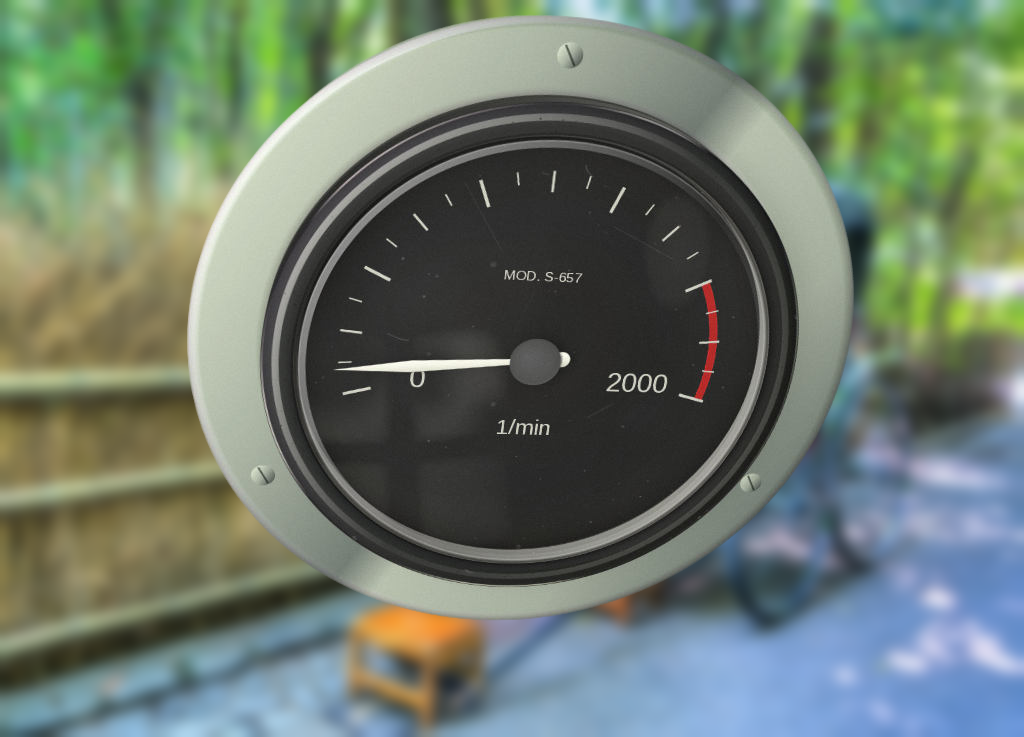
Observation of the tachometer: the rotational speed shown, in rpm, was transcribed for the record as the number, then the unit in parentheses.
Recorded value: 100 (rpm)
